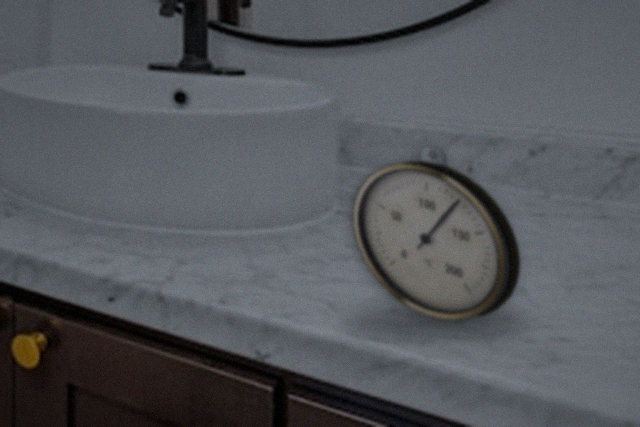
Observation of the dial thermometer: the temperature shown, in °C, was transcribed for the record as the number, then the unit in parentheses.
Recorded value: 125 (°C)
